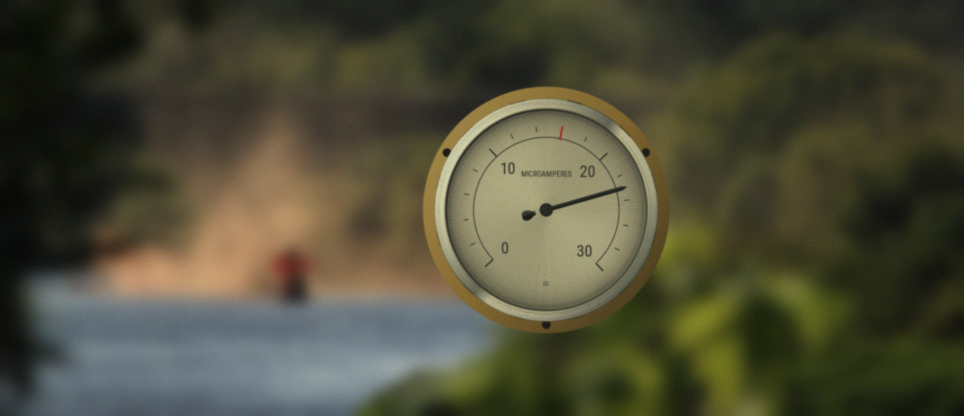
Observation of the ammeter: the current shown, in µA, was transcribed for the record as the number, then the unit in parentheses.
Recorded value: 23 (µA)
